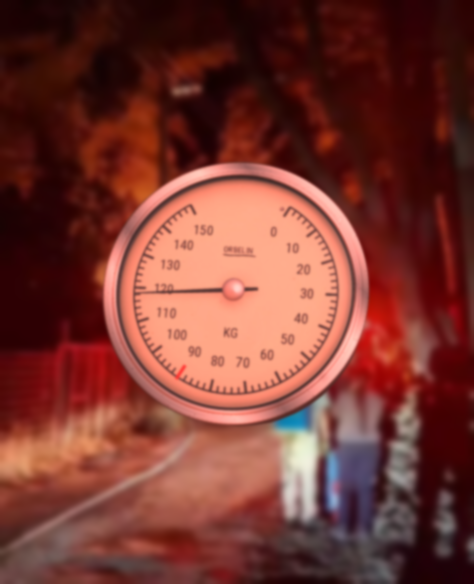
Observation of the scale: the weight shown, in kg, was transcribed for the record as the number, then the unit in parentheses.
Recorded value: 118 (kg)
